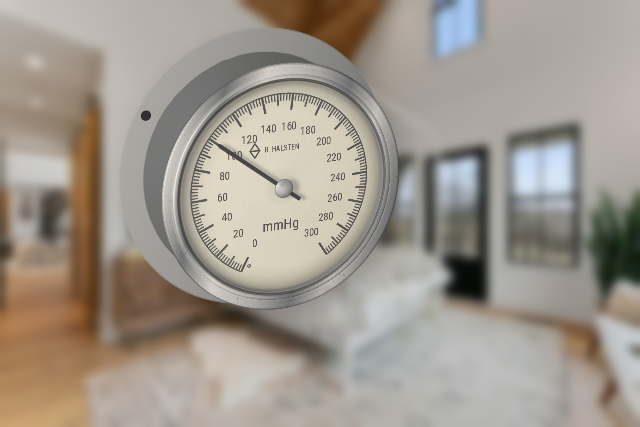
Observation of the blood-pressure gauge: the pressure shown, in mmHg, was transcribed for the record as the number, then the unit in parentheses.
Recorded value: 100 (mmHg)
